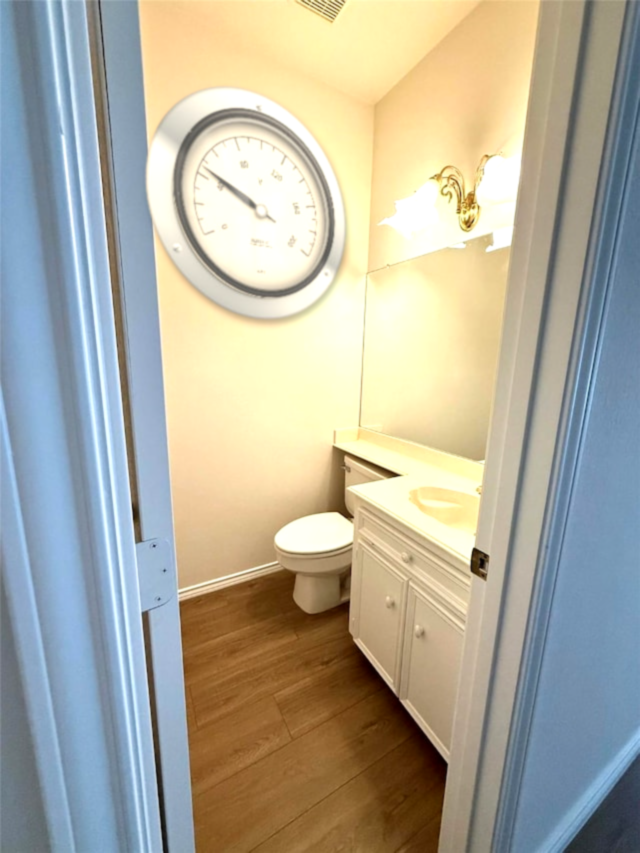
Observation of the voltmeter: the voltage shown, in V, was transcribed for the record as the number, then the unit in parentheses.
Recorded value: 45 (V)
